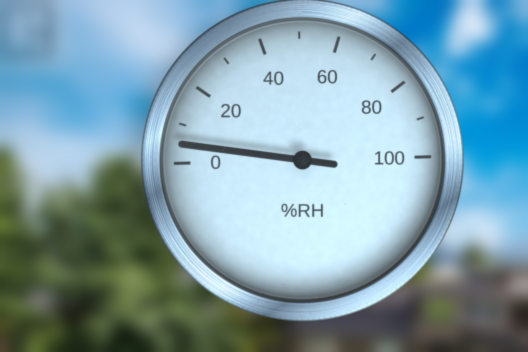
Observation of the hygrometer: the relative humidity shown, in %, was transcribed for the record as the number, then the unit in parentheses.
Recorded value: 5 (%)
